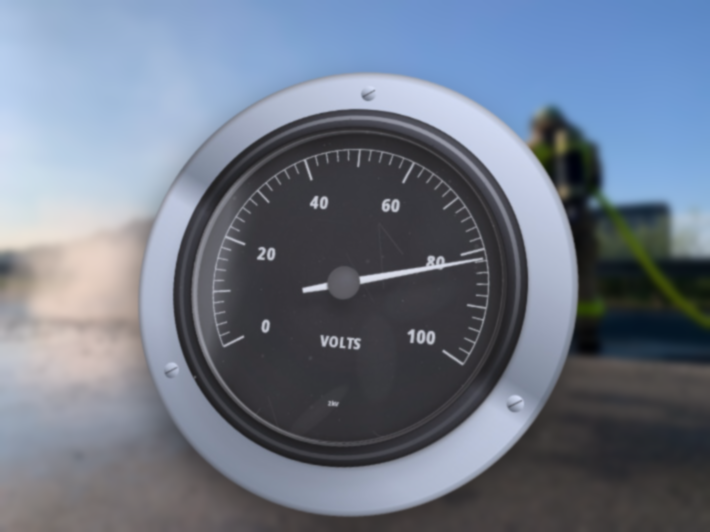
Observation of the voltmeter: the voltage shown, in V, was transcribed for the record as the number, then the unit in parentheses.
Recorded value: 82 (V)
